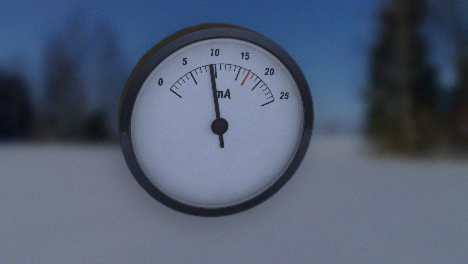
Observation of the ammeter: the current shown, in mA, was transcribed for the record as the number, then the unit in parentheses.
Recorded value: 9 (mA)
